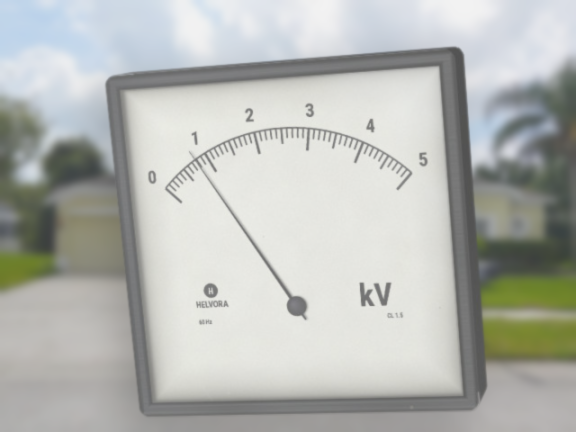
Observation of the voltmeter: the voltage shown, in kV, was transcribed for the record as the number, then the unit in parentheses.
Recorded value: 0.8 (kV)
